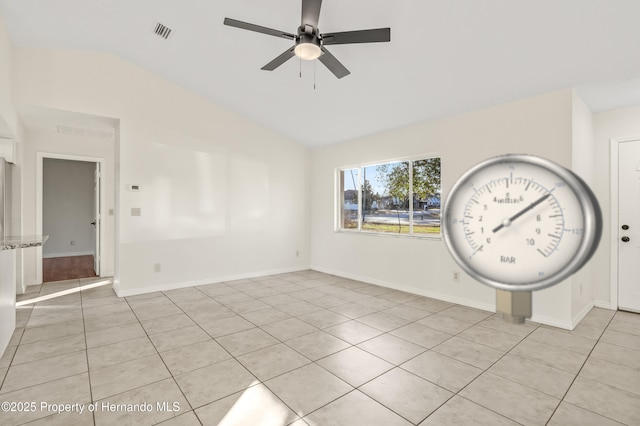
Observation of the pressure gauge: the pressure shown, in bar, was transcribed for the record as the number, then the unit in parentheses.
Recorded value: 7 (bar)
